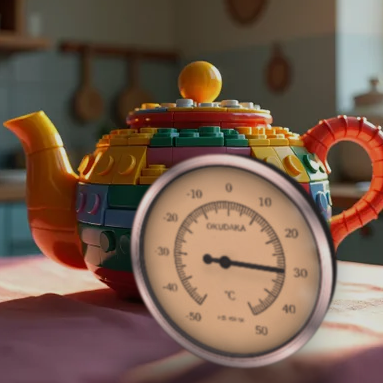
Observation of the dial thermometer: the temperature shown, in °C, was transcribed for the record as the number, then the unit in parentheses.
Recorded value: 30 (°C)
